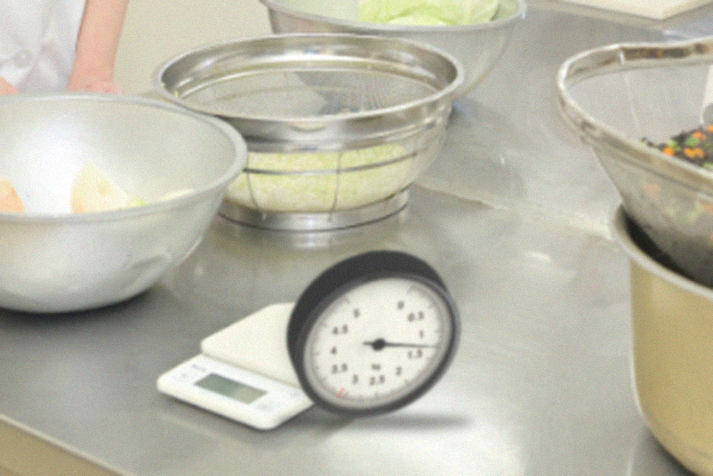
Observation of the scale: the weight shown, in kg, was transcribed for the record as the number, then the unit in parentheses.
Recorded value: 1.25 (kg)
